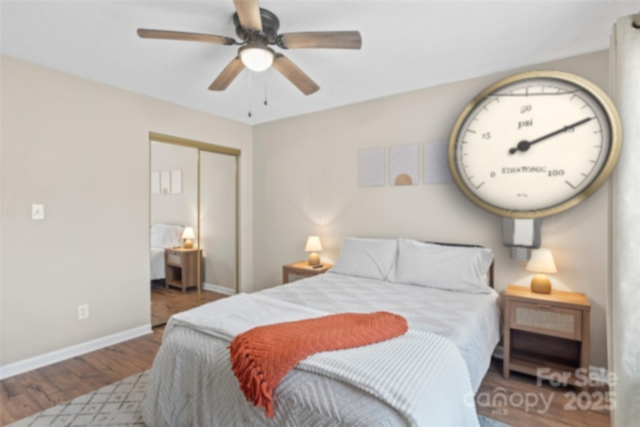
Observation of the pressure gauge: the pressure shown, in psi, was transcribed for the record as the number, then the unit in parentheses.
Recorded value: 75 (psi)
